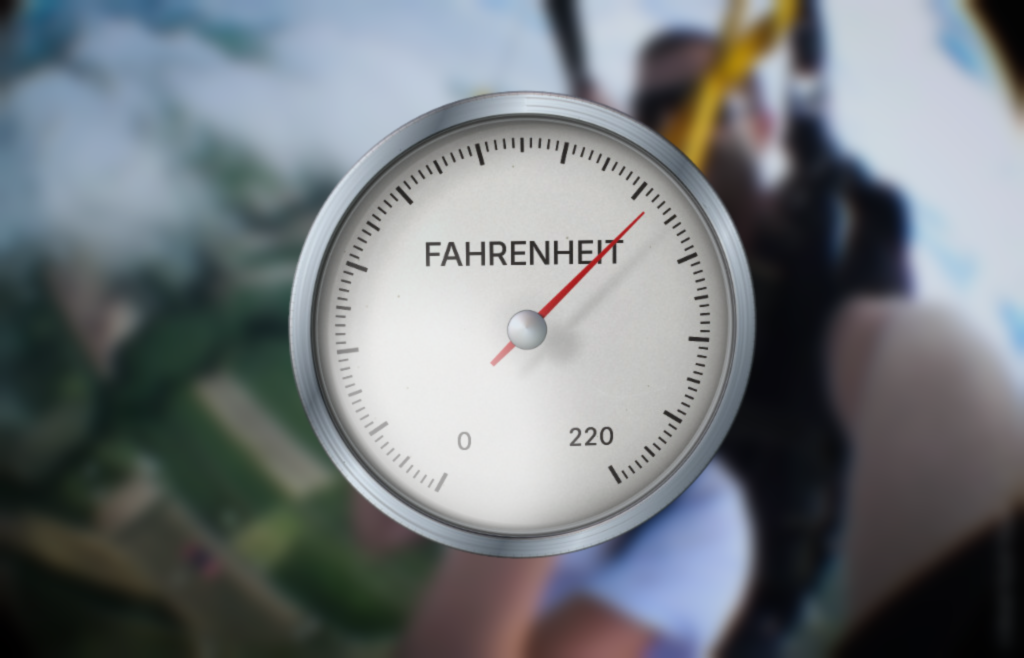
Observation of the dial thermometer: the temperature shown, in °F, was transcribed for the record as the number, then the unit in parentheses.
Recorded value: 144 (°F)
